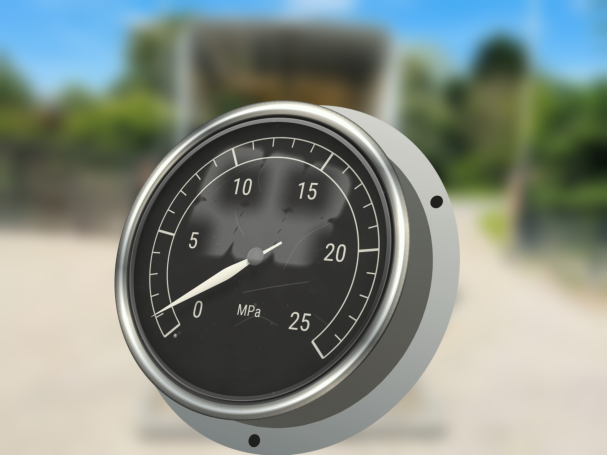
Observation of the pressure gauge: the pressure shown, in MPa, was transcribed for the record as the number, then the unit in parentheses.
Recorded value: 1 (MPa)
